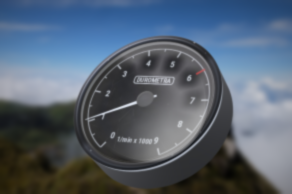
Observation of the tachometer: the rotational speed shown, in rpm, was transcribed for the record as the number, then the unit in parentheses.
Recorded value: 1000 (rpm)
